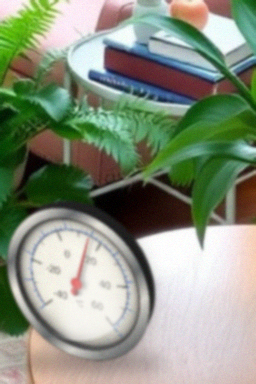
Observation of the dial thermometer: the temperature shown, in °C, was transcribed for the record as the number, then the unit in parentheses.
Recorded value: 15 (°C)
